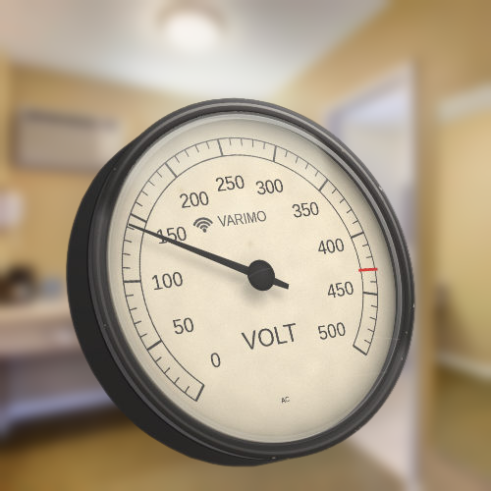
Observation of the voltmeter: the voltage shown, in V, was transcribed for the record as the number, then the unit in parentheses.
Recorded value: 140 (V)
